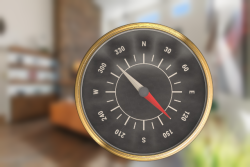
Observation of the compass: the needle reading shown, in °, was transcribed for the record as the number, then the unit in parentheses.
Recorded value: 135 (°)
